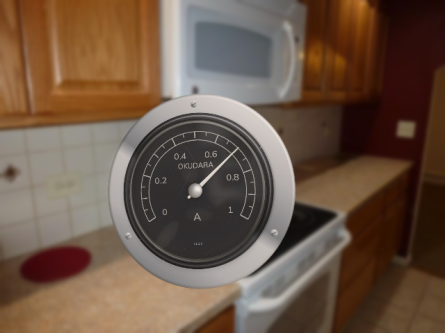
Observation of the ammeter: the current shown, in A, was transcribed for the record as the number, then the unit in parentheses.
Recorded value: 0.7 (A)
